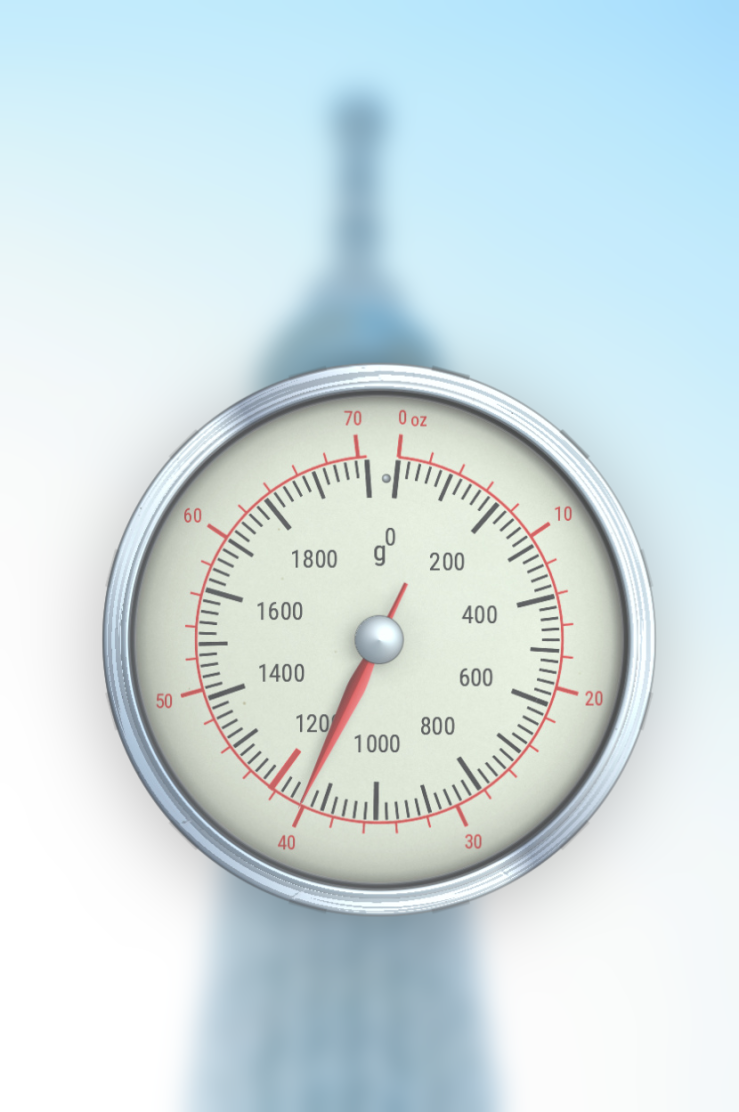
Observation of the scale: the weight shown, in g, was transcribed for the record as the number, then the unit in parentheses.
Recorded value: 1140 (g)
